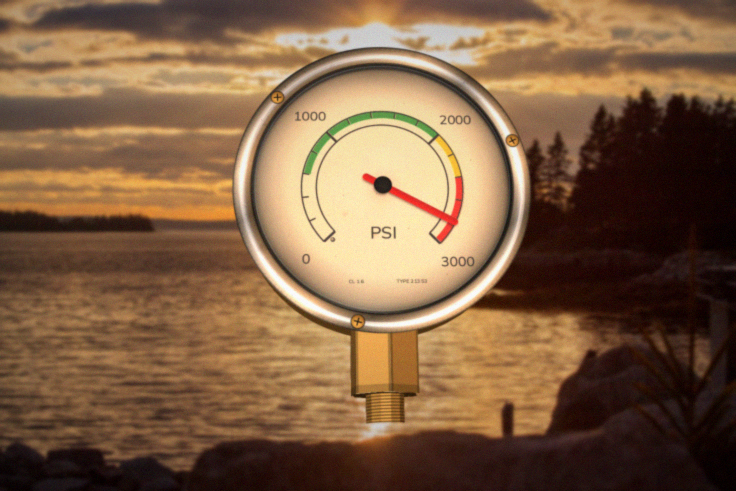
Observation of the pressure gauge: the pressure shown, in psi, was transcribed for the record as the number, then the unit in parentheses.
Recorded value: 2800 (psi)
